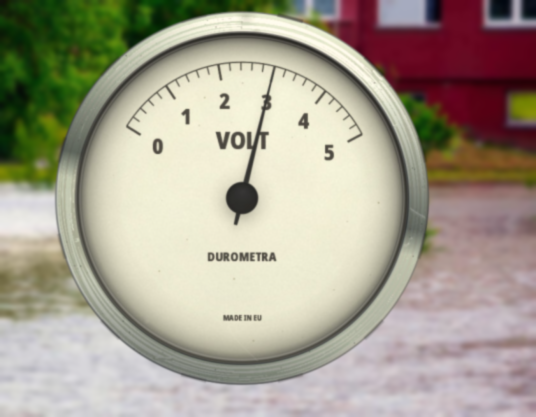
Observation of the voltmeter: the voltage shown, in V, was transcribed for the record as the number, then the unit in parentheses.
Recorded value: 3 (V)
